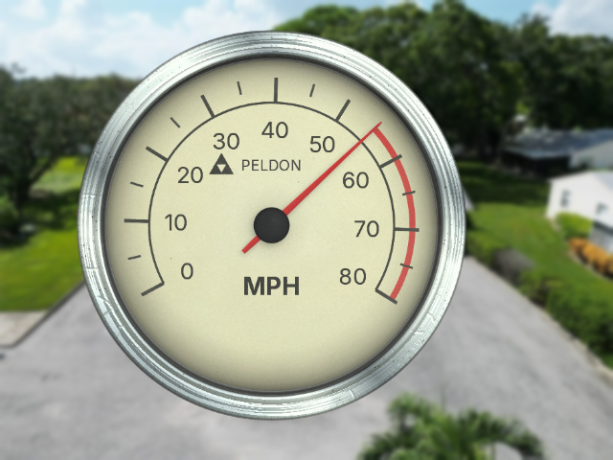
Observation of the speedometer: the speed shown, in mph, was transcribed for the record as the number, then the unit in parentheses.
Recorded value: 55 (mph)
